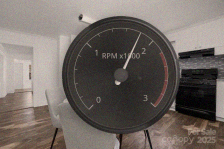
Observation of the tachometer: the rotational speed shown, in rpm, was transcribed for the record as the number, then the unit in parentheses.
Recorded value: 1800 (rpm)
